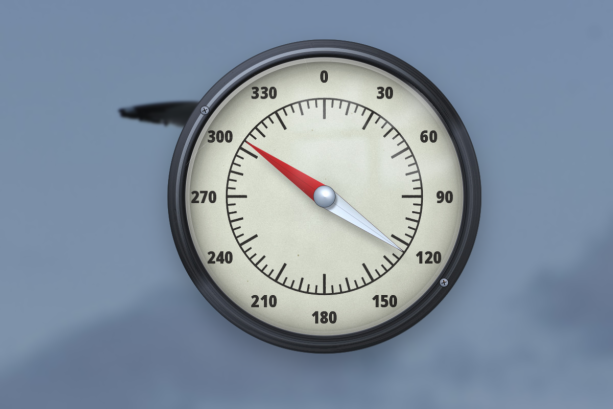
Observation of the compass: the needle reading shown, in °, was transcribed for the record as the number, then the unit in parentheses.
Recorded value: 305 (°)
